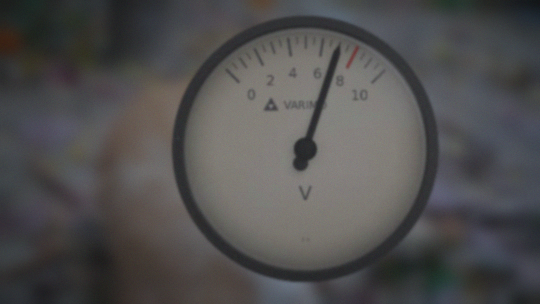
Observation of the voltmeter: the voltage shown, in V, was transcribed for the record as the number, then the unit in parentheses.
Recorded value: 7 (V)
